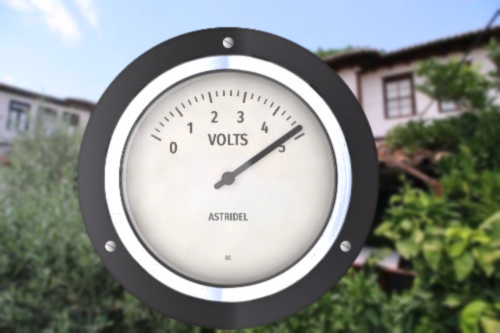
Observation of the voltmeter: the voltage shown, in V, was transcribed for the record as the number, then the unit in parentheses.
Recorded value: 4.8 (V)
